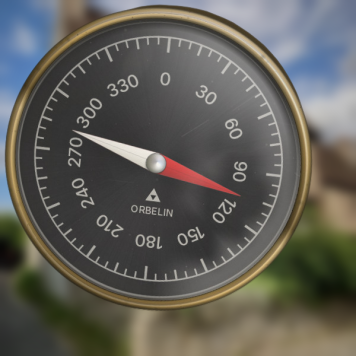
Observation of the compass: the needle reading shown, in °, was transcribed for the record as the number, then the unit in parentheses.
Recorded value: 105 (°)
